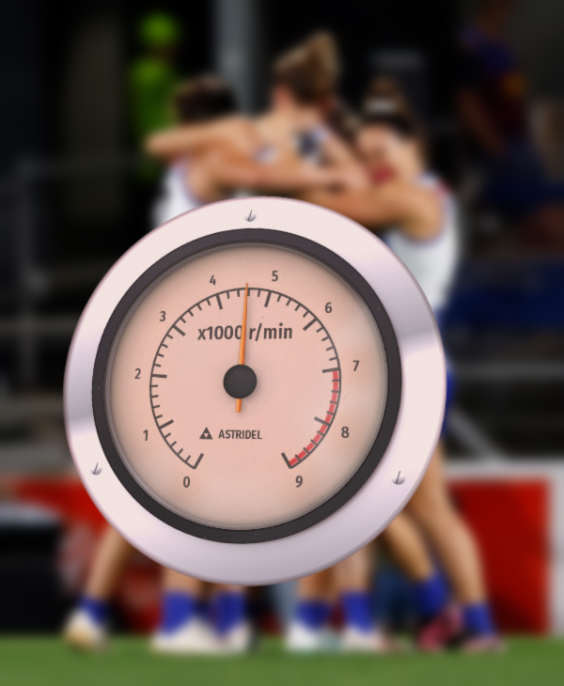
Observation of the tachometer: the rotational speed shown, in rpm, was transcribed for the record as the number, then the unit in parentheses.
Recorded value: 4600 (rpm)
